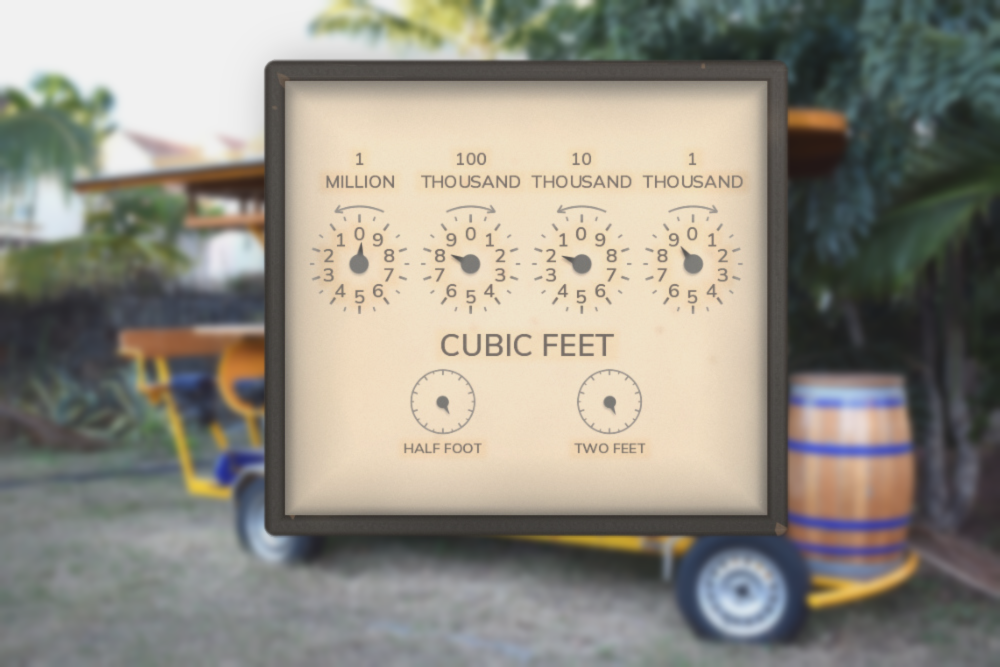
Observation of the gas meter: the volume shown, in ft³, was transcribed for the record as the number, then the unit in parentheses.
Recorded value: 981900 (ft³)
